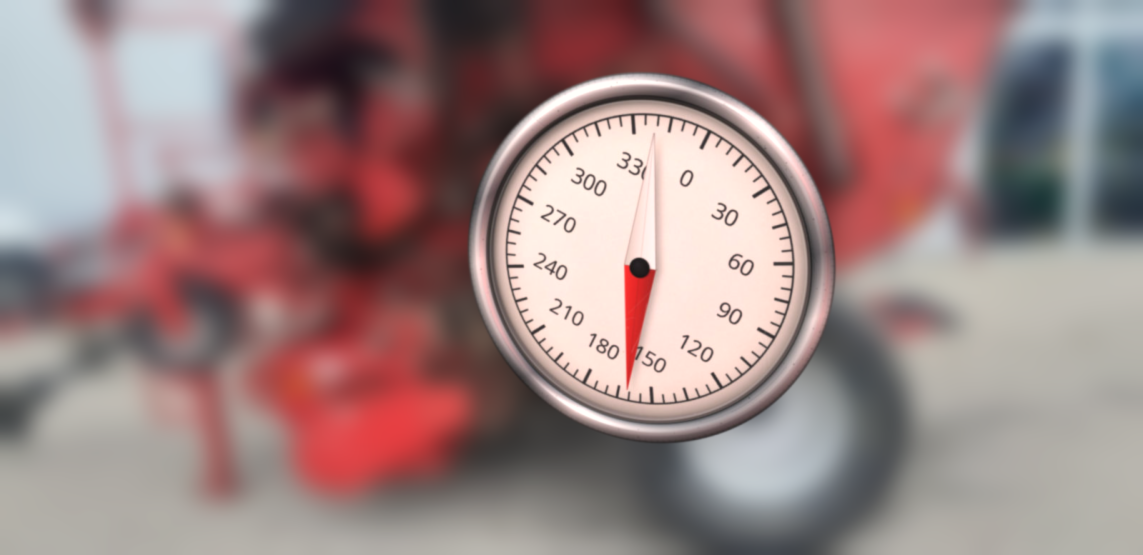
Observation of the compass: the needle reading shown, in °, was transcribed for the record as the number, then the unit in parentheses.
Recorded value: 160 (°)
